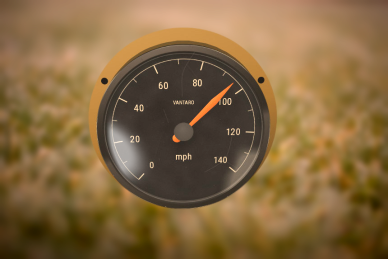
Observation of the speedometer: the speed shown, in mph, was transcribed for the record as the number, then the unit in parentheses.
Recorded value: 95 (mph)
